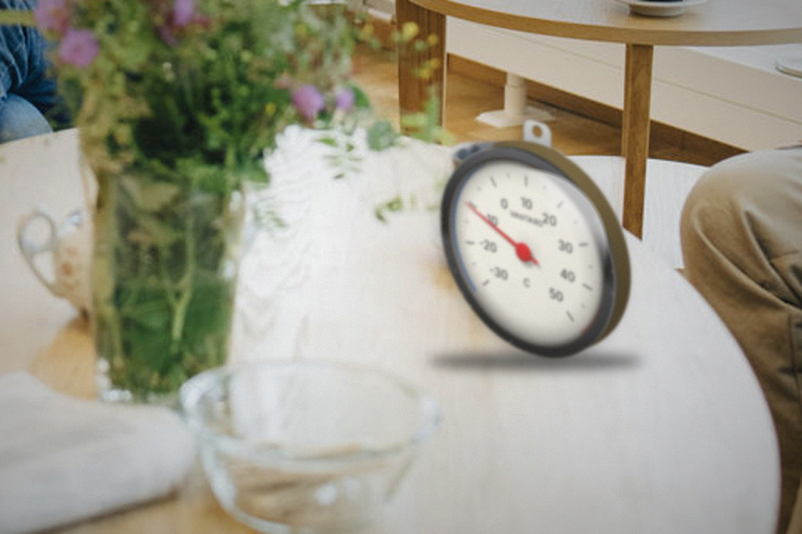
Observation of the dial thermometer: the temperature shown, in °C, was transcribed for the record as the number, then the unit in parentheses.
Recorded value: -10 (°C)
